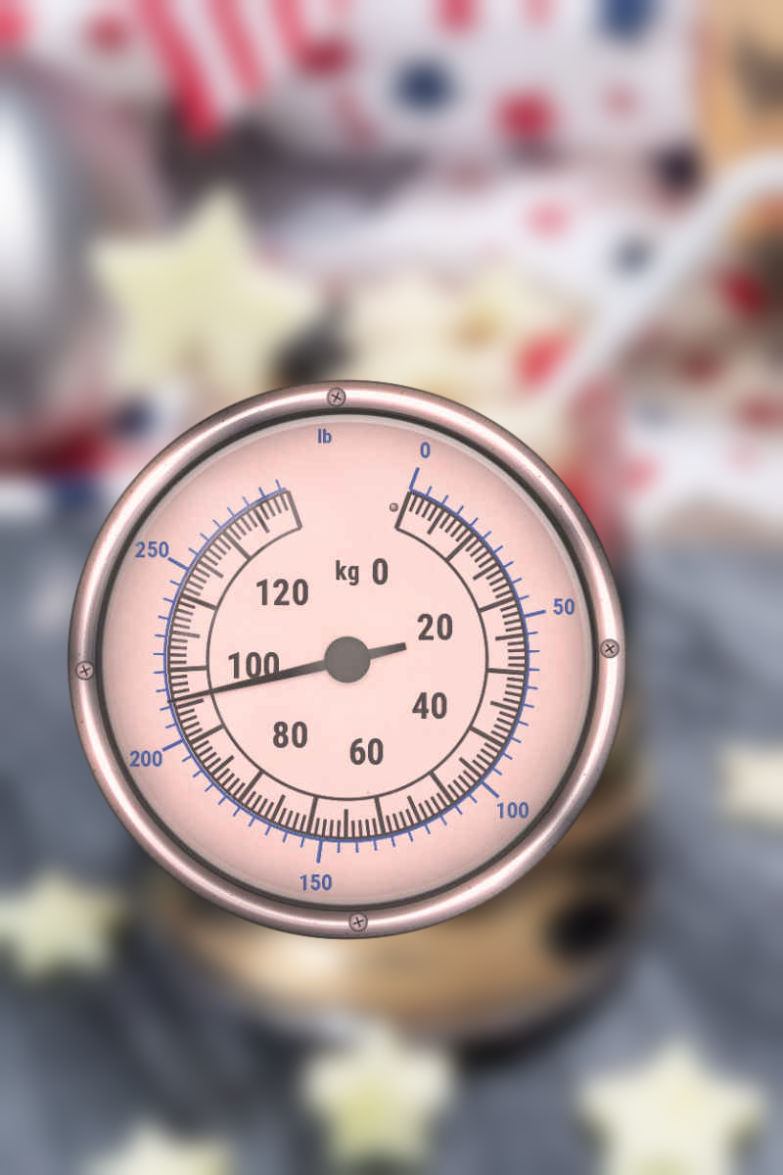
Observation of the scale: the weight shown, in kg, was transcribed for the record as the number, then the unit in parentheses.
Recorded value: 96 (kg)
